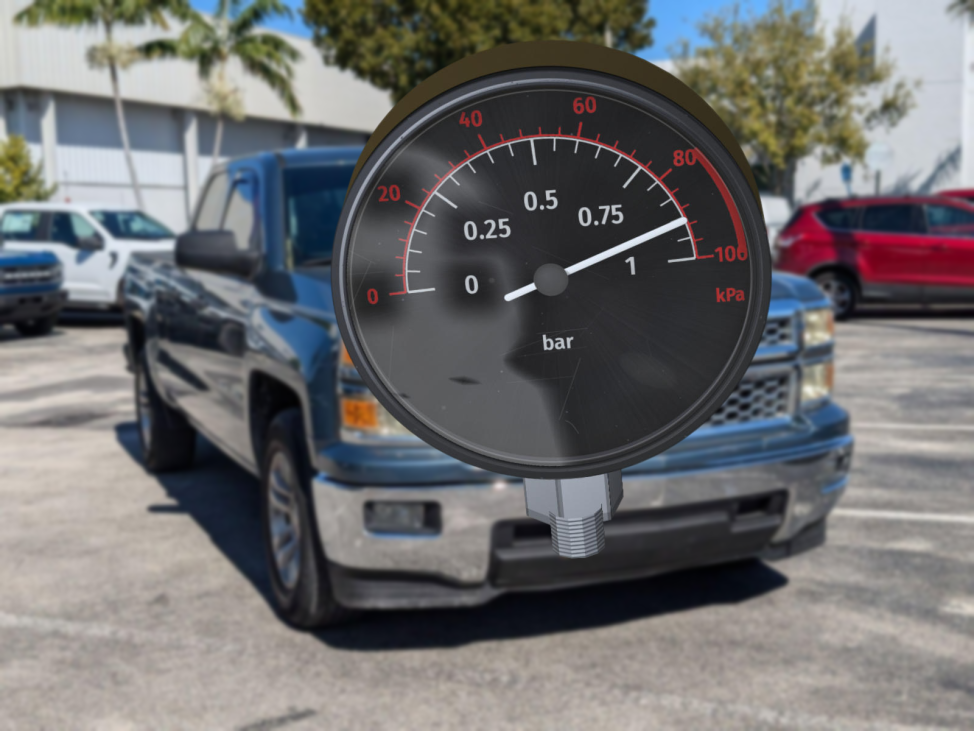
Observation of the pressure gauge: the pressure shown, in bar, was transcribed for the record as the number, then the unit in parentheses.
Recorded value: 0.9 (bar)
